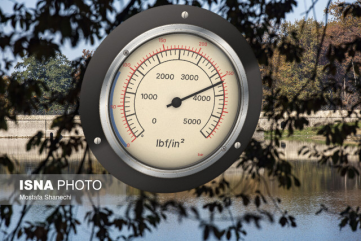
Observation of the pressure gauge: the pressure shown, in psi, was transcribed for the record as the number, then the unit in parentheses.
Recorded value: 3700 (psi)
